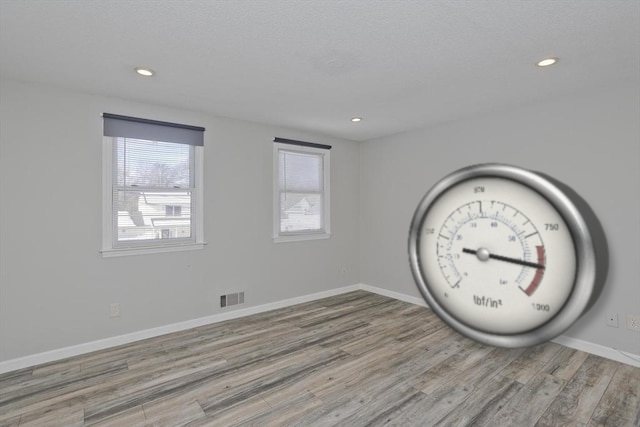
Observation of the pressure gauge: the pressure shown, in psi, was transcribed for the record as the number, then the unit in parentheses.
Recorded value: 875 (psi)
